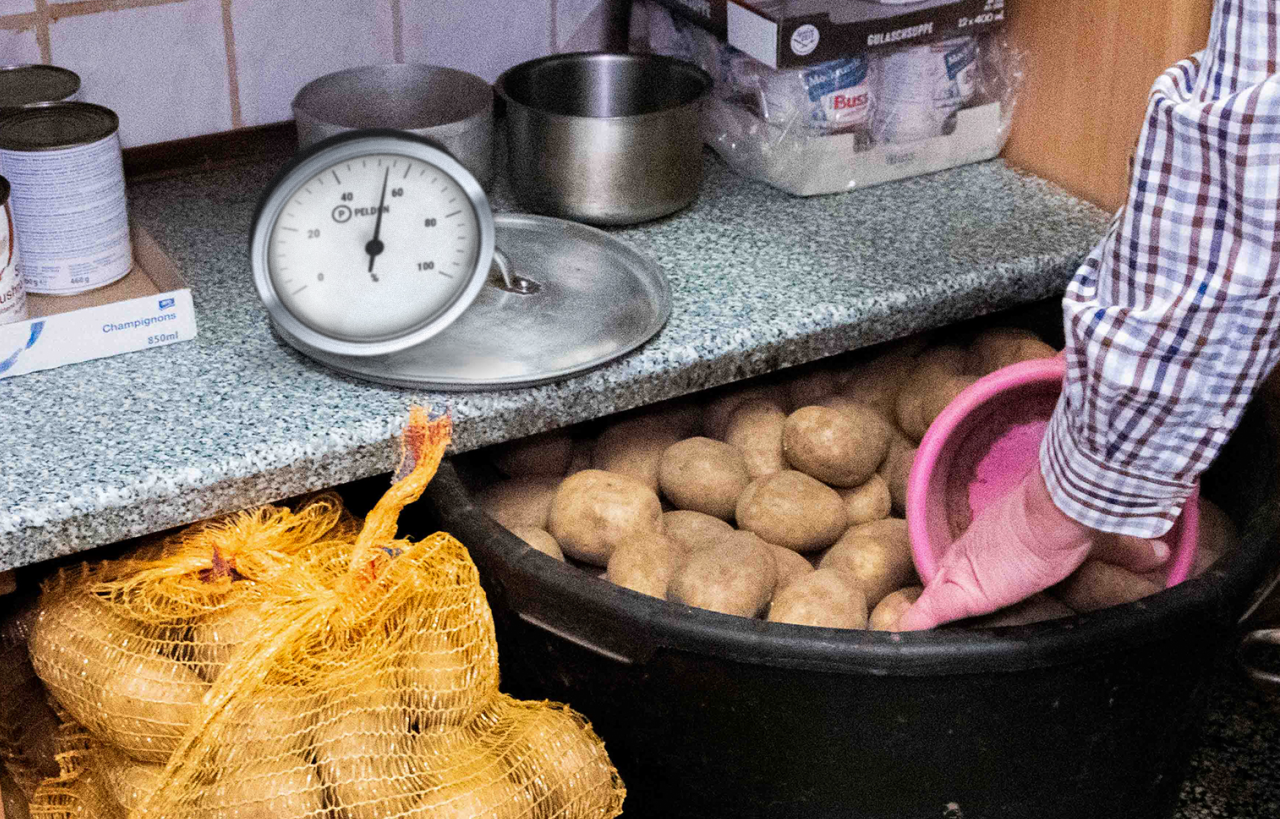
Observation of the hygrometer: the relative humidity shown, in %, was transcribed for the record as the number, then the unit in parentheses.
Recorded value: 54 (%)
